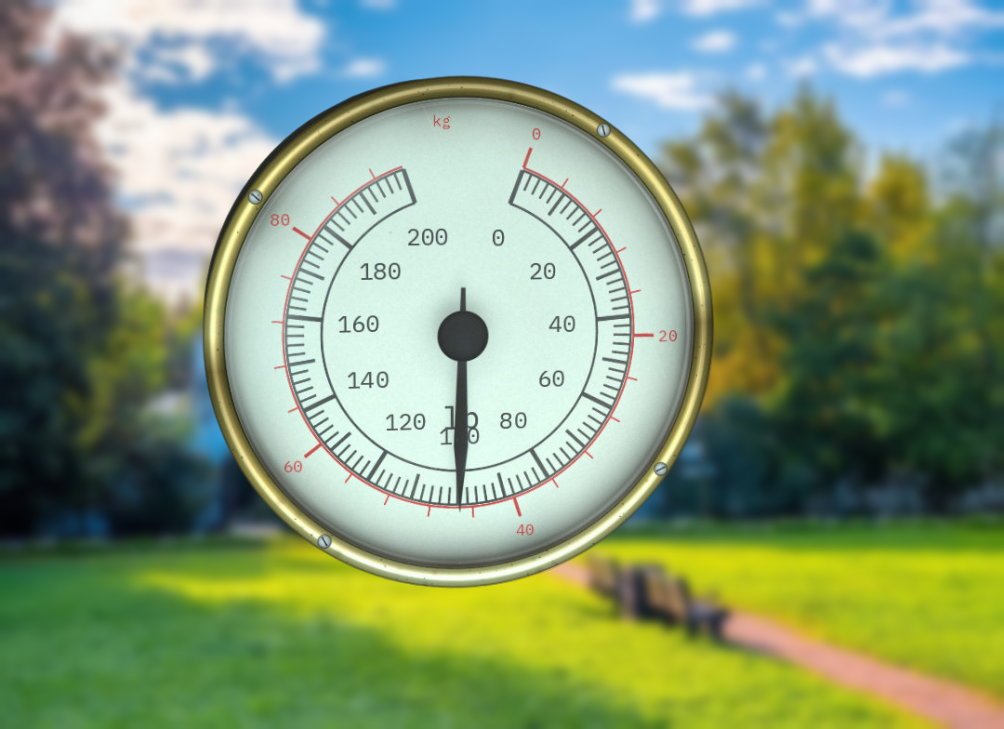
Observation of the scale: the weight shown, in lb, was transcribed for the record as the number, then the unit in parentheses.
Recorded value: 100 (lb)
